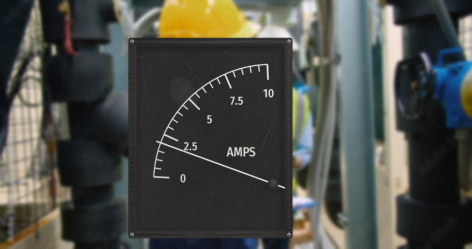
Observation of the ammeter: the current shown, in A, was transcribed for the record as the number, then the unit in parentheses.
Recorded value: 2 (A)
